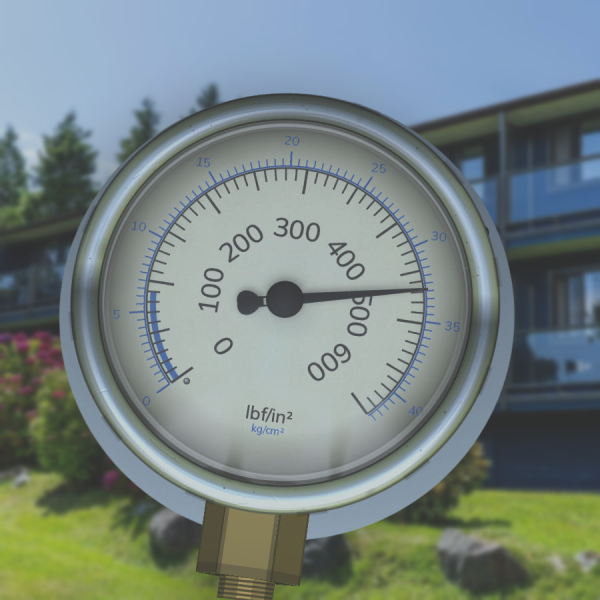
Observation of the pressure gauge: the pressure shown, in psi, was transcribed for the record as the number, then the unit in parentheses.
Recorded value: 470 (psi)
